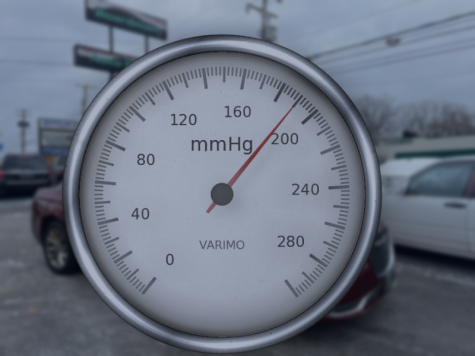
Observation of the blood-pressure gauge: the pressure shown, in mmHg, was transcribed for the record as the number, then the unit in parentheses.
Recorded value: 190 (mmHg)
